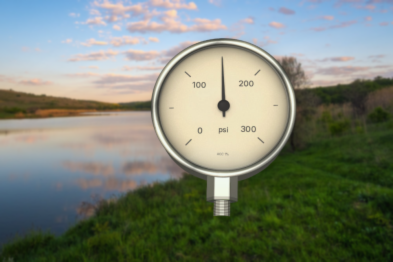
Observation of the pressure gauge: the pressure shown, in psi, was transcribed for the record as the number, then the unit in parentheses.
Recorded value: 150 (psi)
